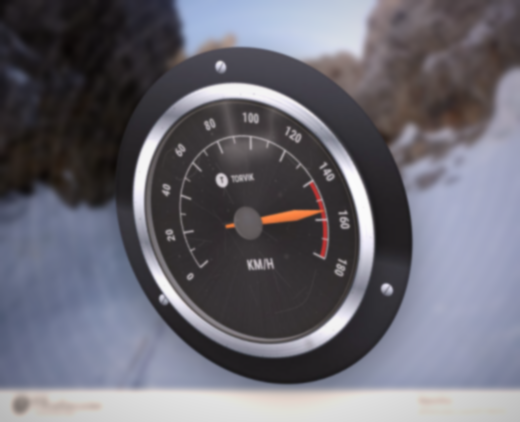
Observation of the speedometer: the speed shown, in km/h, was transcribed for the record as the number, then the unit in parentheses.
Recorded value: 155 (km/h)
